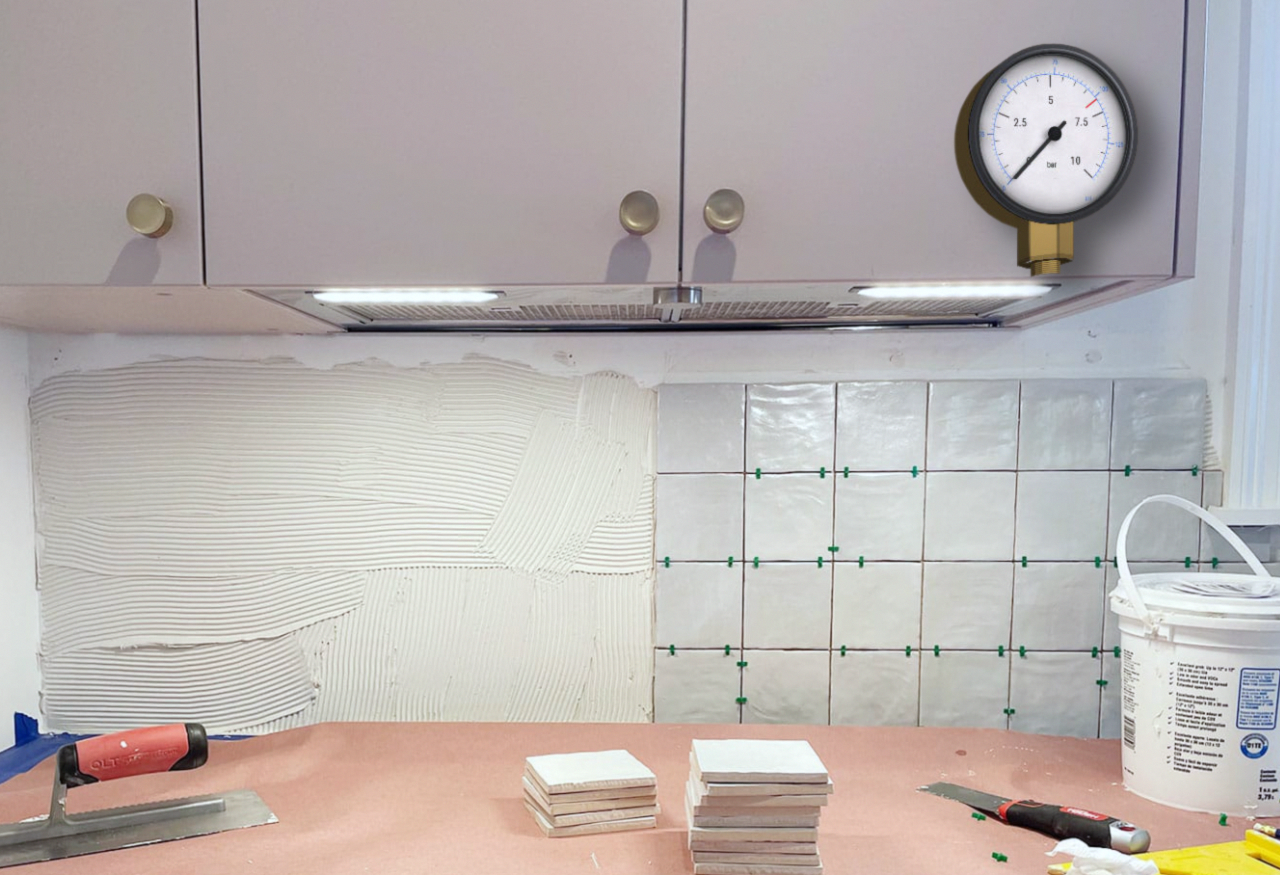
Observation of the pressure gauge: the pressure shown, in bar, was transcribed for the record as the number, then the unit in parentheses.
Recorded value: 0 (bar)
